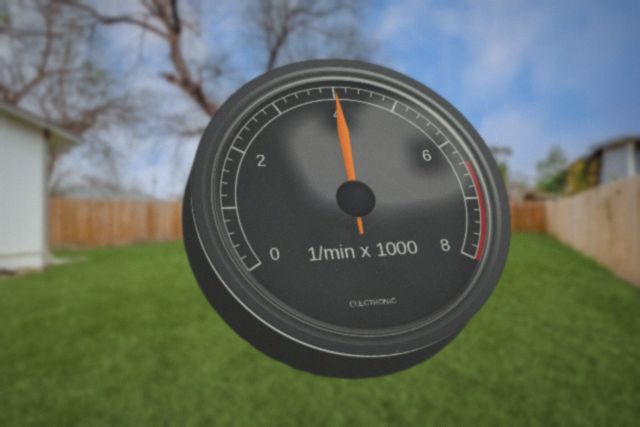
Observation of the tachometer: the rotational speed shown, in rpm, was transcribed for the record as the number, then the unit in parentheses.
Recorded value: 4000 (rpm)
